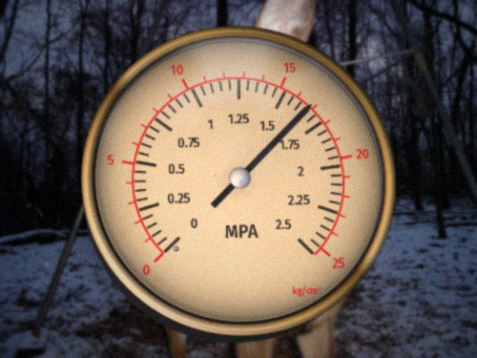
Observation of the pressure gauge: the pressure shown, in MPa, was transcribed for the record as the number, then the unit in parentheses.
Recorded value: 1.65 (MPa)
